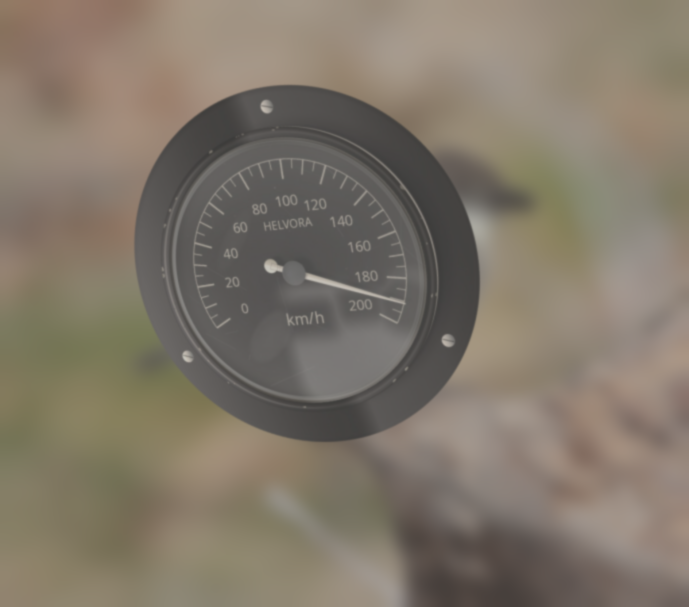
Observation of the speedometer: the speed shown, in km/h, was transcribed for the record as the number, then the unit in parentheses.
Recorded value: 190 (km/h)
